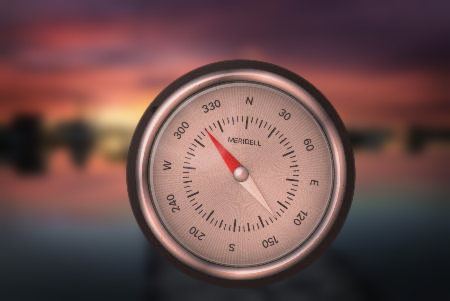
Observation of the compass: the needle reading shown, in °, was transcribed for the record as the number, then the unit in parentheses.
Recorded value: 315 (°)
